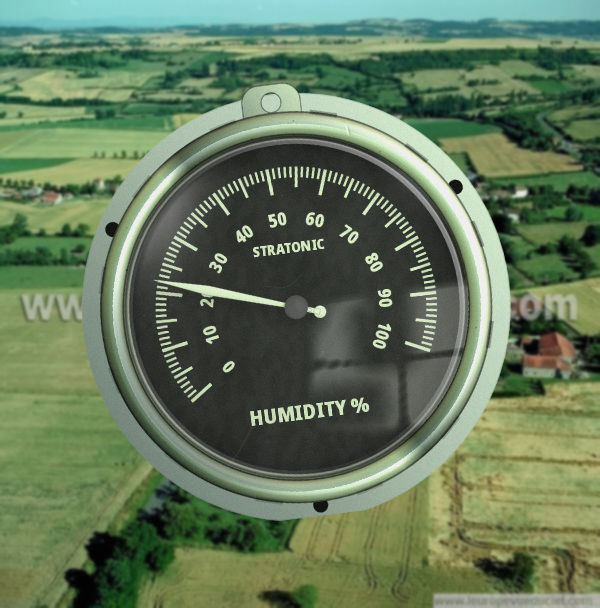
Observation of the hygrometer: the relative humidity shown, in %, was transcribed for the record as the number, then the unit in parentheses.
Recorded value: 22 (%)
